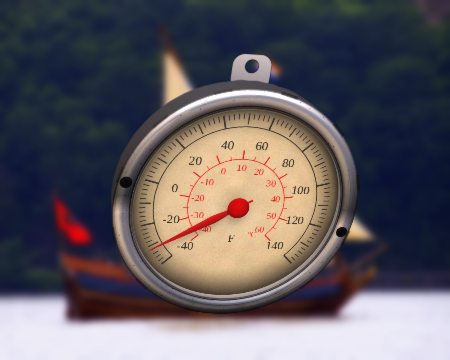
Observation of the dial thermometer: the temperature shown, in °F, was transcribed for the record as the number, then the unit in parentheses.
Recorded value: -30 (°F)
